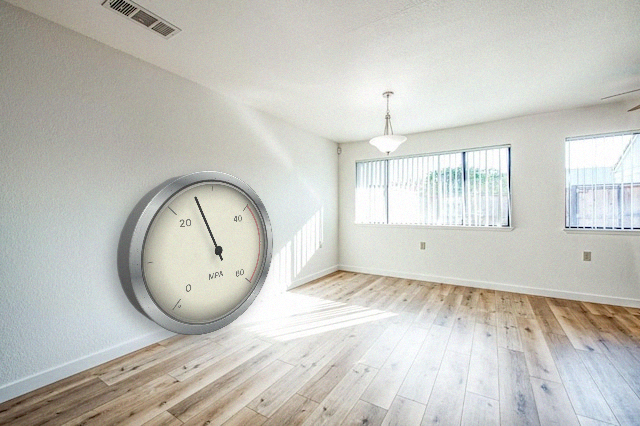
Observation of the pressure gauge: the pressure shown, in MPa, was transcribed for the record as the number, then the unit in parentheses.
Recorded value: 25 (MPa)
